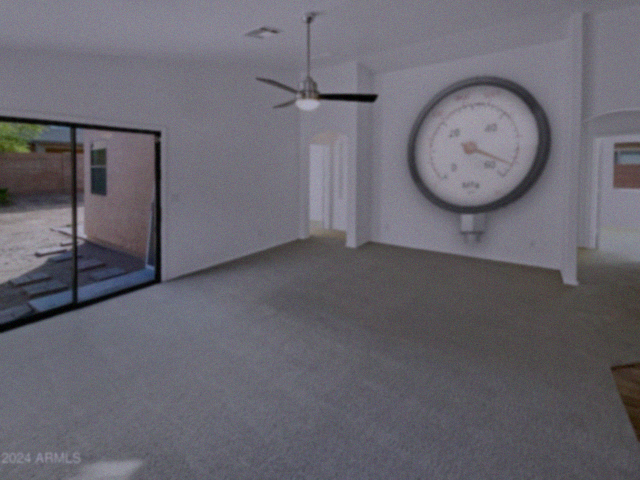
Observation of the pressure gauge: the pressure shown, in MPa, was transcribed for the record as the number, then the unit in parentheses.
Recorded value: 56 (MPa)
